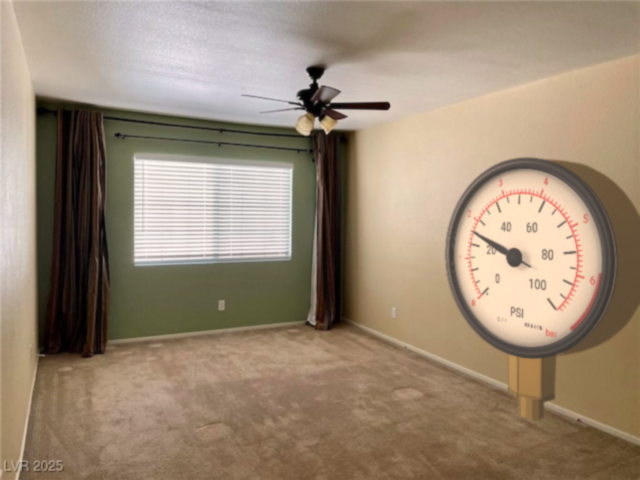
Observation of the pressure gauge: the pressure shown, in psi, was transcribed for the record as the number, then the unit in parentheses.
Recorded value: 25 (psi)
